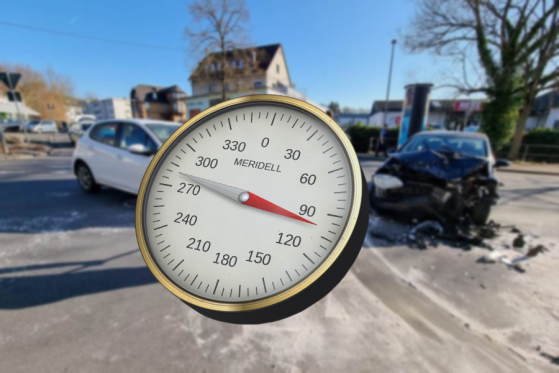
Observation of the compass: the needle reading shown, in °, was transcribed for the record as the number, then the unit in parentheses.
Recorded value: 100 (°)
